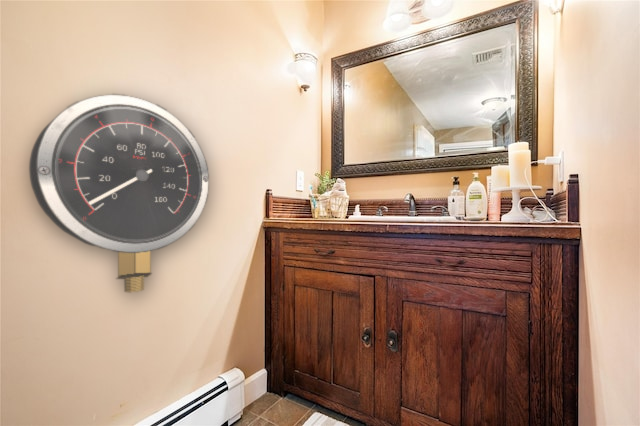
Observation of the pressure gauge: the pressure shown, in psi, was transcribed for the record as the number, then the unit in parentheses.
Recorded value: 5 (psi)
